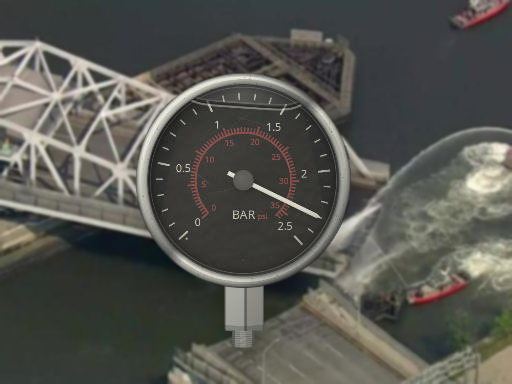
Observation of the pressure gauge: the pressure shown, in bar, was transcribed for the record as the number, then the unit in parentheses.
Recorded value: 2.3 (bar)
